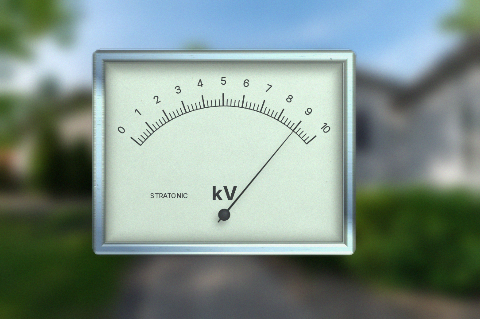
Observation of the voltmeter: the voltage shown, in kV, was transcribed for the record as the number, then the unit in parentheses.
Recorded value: 9 (kV)
